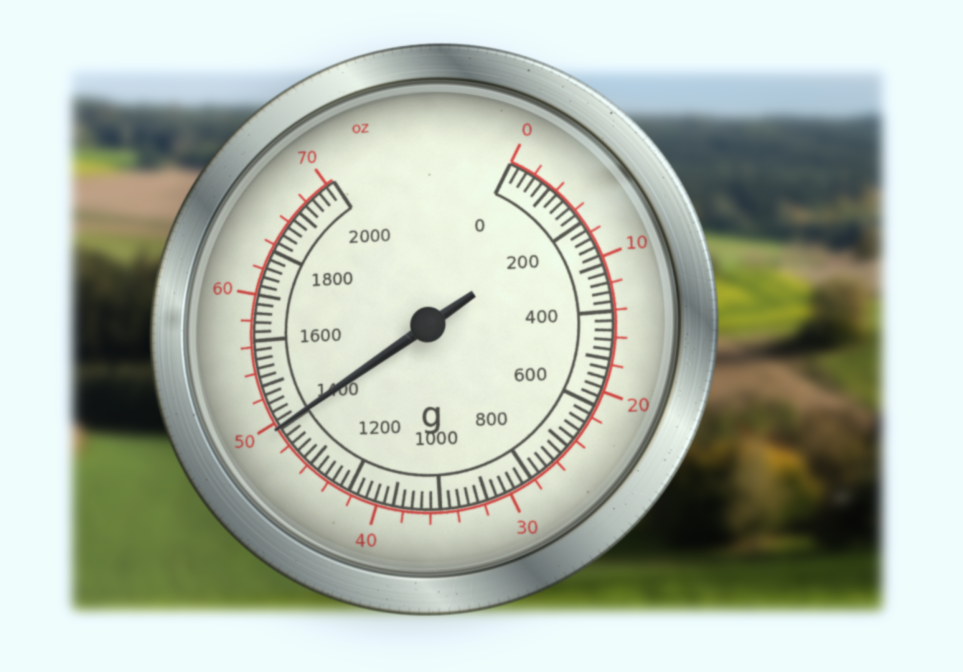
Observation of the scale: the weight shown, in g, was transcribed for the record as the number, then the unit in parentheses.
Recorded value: 1400 (g)
